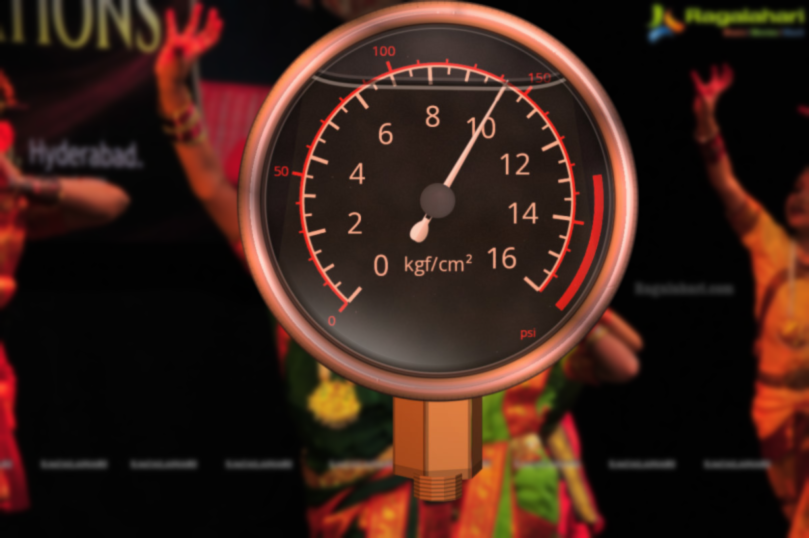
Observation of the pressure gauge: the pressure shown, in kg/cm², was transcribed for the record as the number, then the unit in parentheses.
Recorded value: 10 (kg/cm²)
